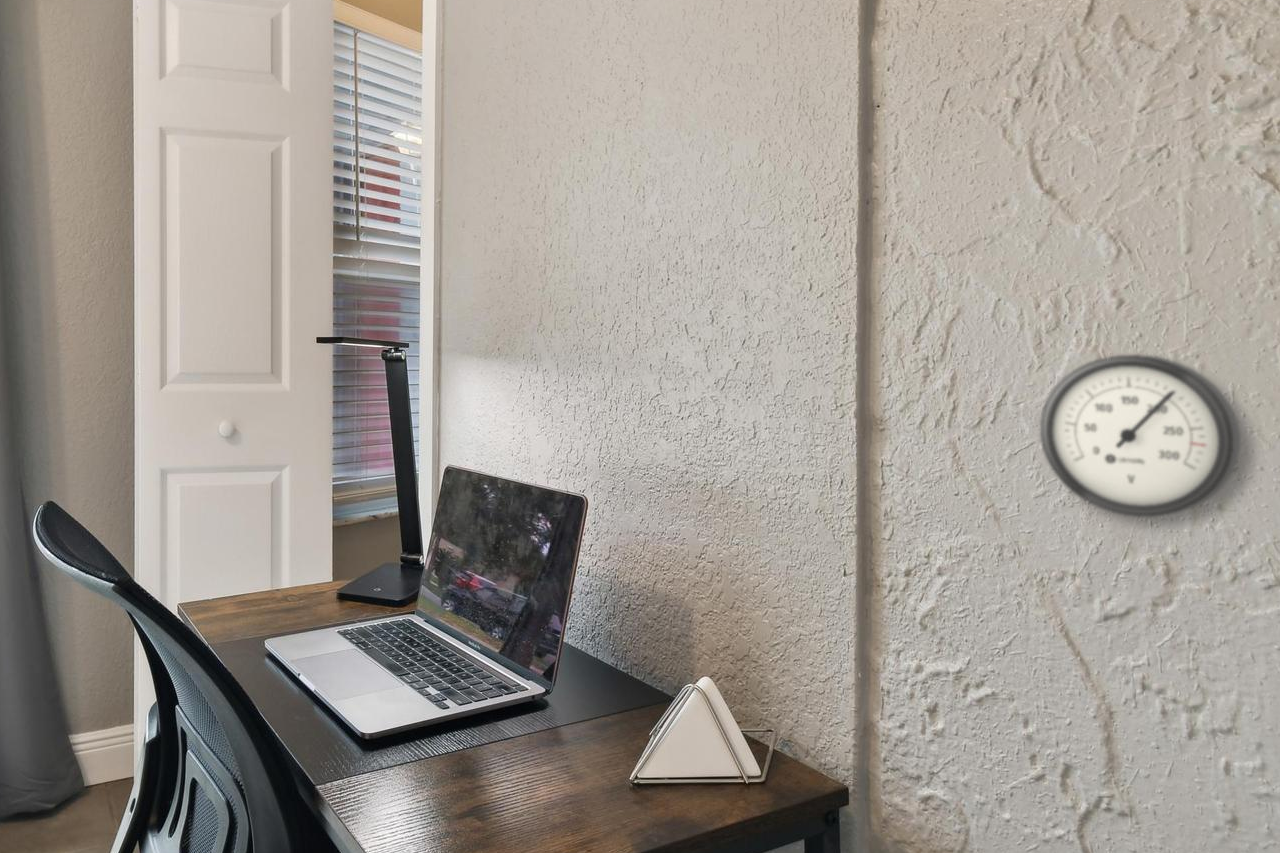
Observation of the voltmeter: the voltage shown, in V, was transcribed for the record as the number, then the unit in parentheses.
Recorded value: 200 (V)
